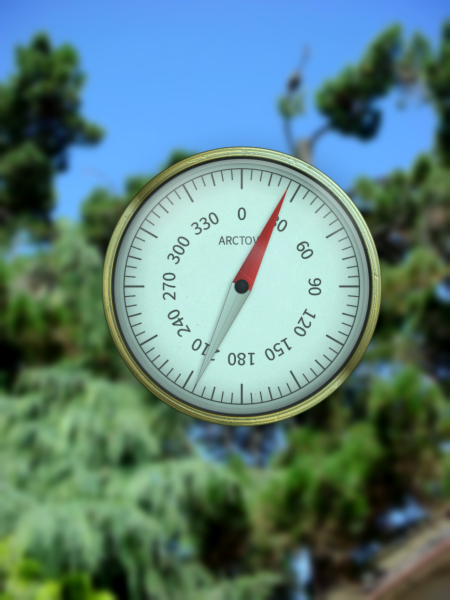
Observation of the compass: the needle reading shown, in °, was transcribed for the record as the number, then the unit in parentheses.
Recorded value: 25 (°)
